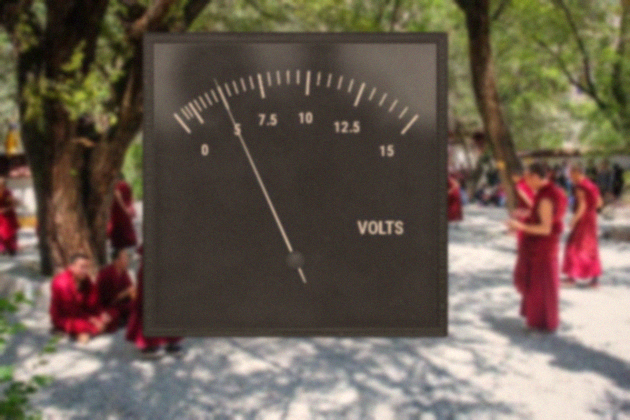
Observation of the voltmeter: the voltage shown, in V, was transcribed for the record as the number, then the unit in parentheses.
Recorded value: 5 (V)
